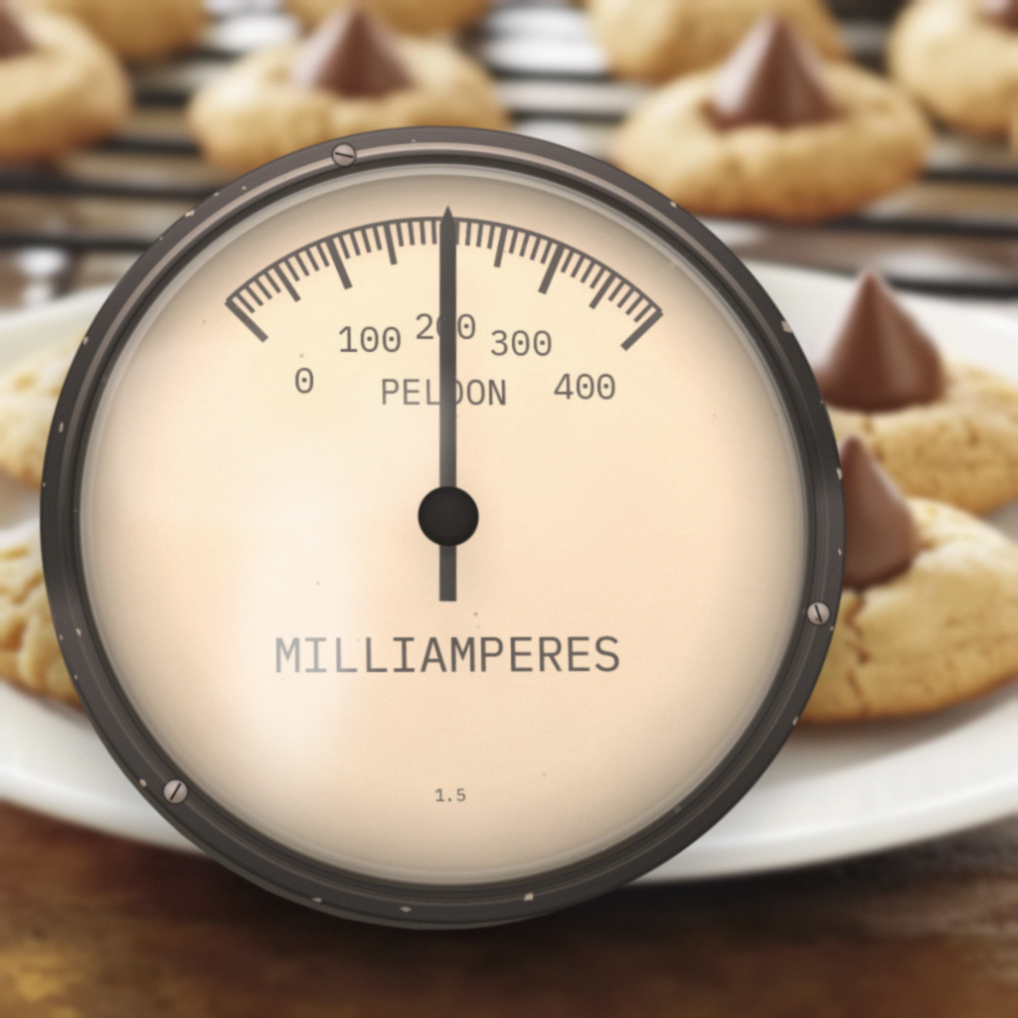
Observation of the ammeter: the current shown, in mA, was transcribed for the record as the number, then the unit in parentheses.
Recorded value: 200 (mA)
